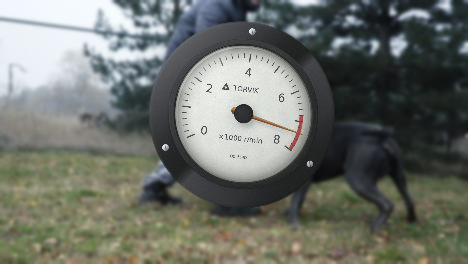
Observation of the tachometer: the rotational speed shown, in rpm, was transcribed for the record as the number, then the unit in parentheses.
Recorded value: 7400 (rpm)
